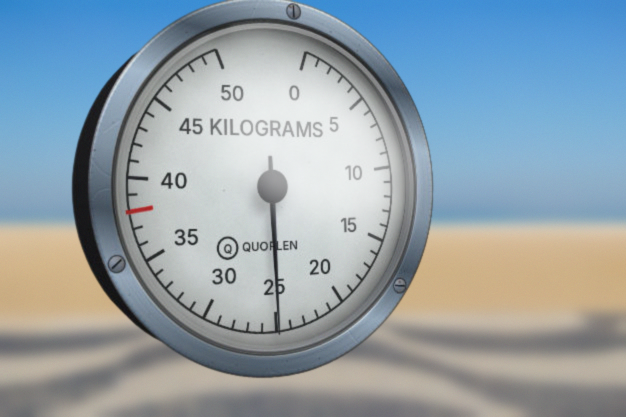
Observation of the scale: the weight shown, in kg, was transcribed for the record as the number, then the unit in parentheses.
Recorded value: 25 (kg)
